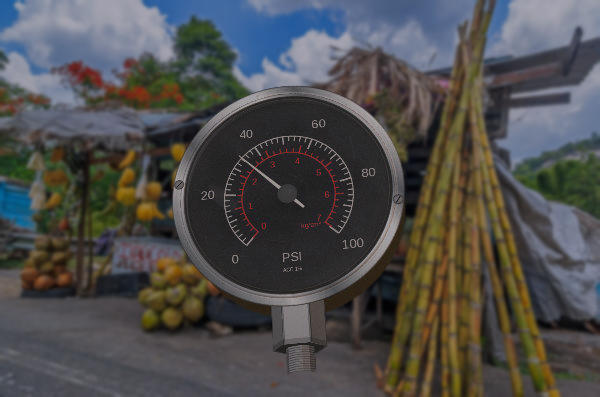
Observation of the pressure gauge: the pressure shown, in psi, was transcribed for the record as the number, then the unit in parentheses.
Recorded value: 34 (psi)
